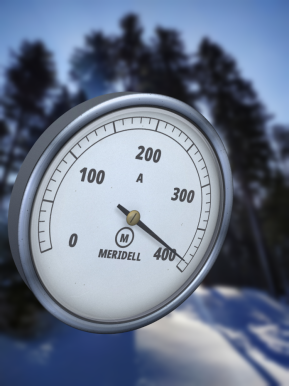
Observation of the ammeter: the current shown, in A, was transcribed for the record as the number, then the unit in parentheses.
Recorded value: 390 (A)
